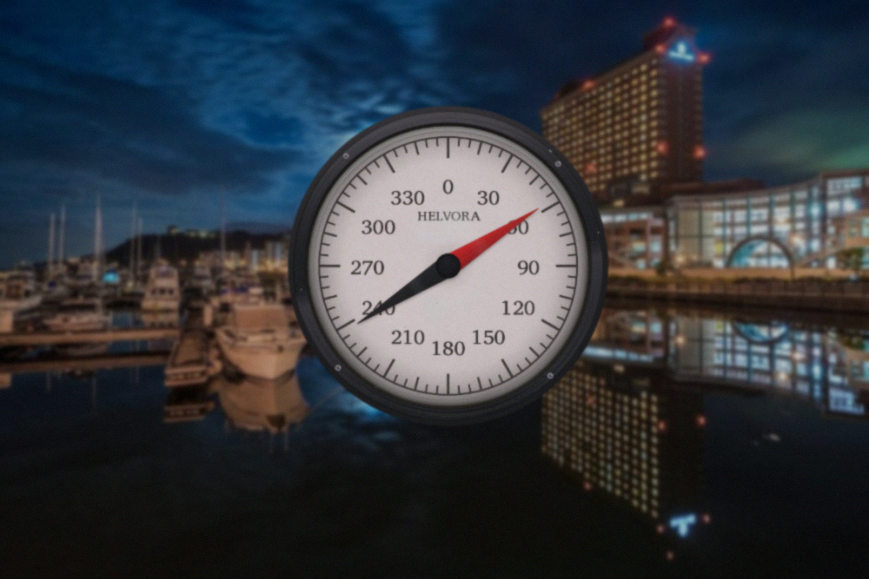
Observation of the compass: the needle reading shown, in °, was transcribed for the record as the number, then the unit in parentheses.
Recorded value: 57.5 (°)
